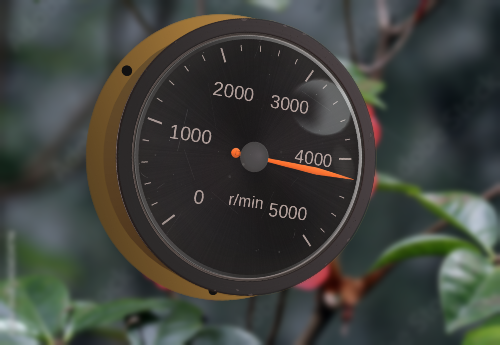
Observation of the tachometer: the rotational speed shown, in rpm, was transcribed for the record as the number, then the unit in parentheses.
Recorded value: 4200 (rpm)
